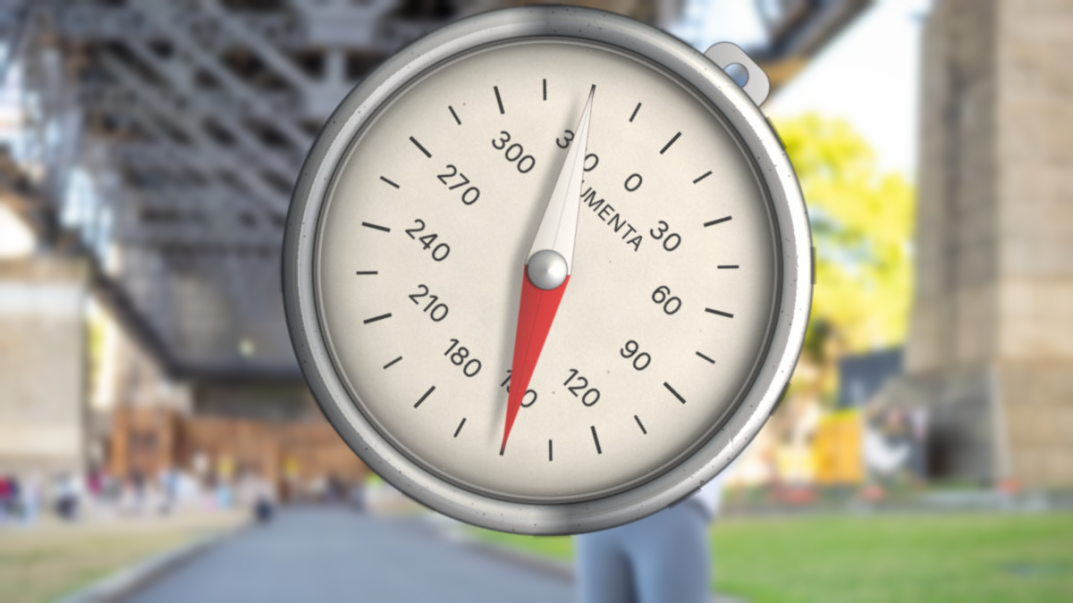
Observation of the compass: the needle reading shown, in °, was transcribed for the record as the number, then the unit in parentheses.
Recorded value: 150 (°)
